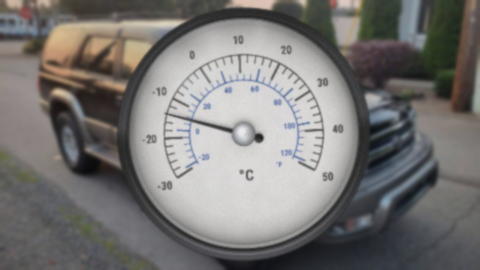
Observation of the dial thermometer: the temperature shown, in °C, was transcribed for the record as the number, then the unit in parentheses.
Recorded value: -14 (°C)
